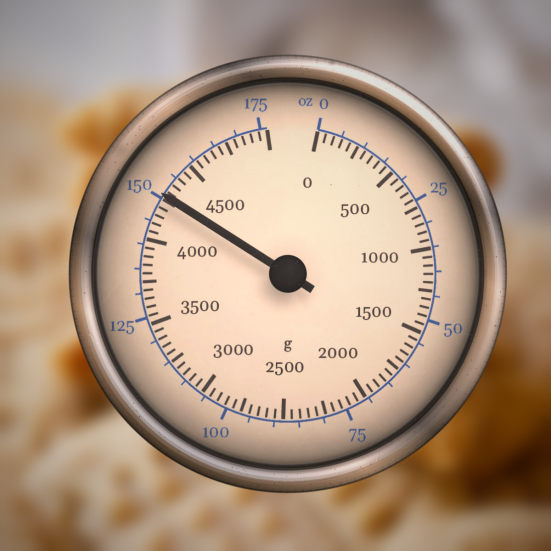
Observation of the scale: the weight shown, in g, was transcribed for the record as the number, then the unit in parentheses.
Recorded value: 4275 (g)
